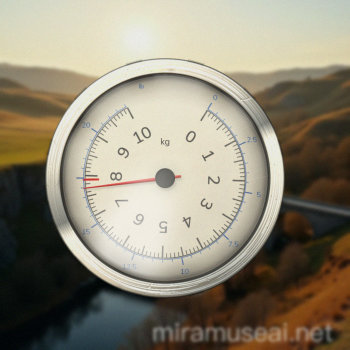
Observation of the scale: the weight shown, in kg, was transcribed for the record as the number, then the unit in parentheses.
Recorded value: 7.7 (kg)
